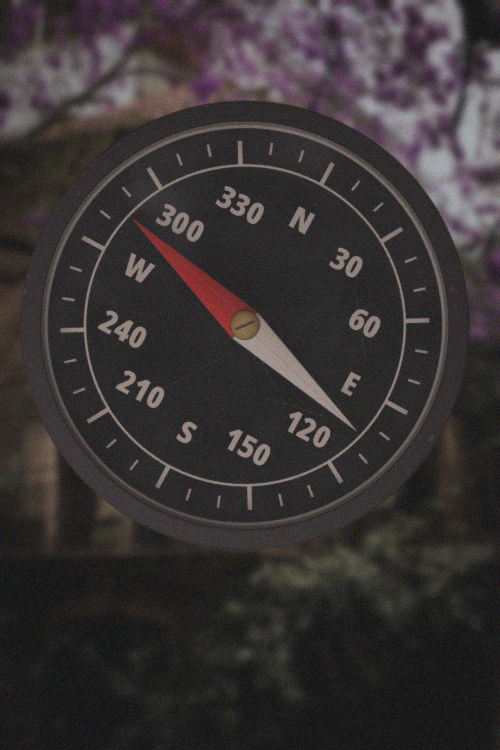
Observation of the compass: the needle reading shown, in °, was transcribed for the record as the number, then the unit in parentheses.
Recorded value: 285 (°)
